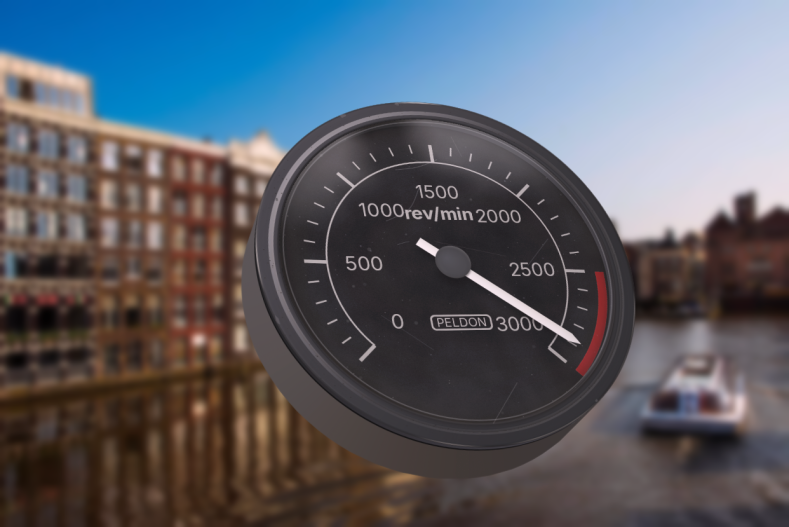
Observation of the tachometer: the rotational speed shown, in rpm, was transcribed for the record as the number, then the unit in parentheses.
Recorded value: 2900 (rpm)
